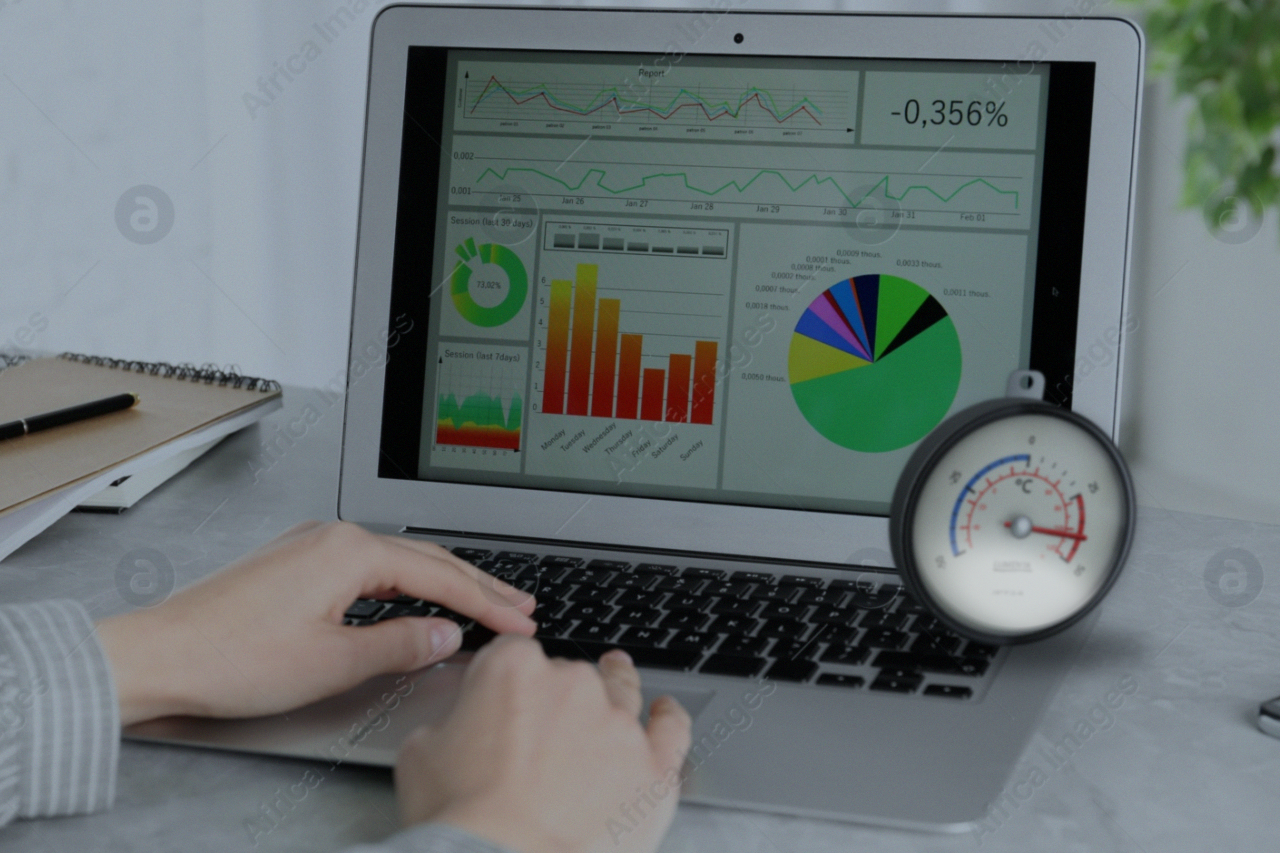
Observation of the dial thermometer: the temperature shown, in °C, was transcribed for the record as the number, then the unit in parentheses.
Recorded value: 40 (°C)
